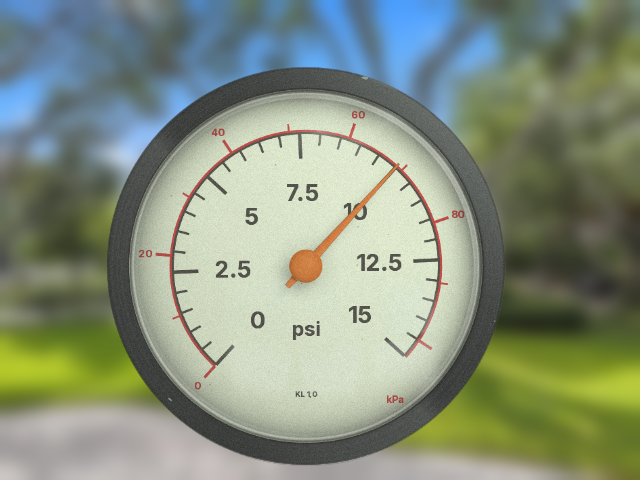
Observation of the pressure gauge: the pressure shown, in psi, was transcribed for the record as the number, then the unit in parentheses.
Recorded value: 10 (psi)
